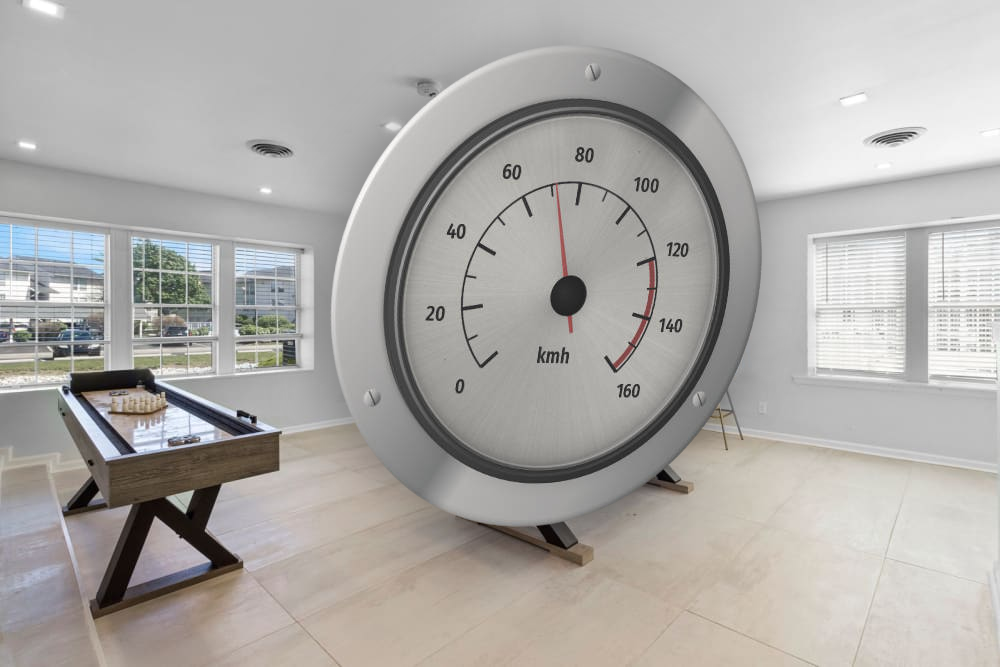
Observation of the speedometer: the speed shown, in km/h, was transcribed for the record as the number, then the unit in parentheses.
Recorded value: 70 (km/h)
